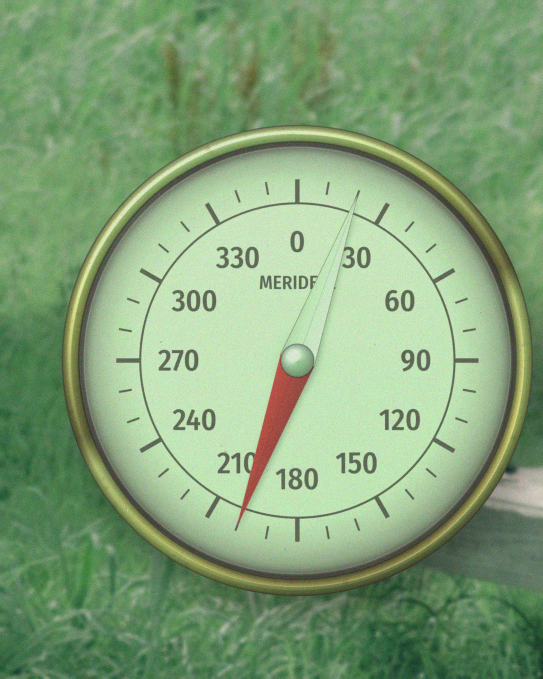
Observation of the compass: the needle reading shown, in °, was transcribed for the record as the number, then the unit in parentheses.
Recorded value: 200 (°)
